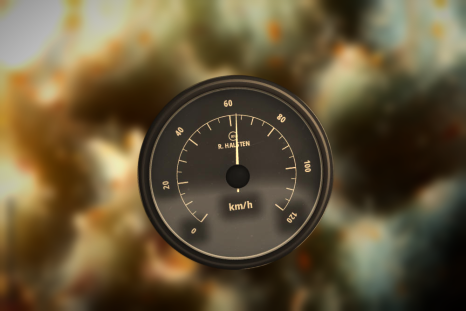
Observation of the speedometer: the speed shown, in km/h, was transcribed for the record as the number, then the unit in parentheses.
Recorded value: 62.5 (km/h)
